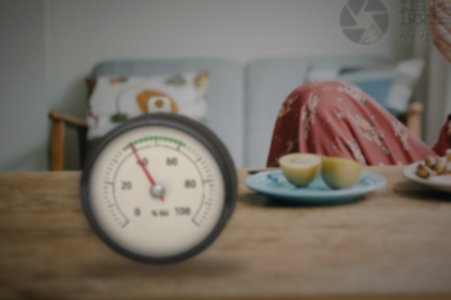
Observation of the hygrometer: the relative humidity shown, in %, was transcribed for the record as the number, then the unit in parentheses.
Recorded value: 40 (%)
